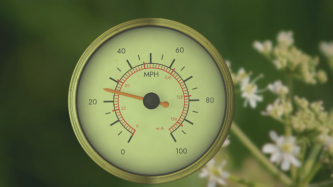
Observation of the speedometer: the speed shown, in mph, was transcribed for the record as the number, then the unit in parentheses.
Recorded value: 25 (mph)
